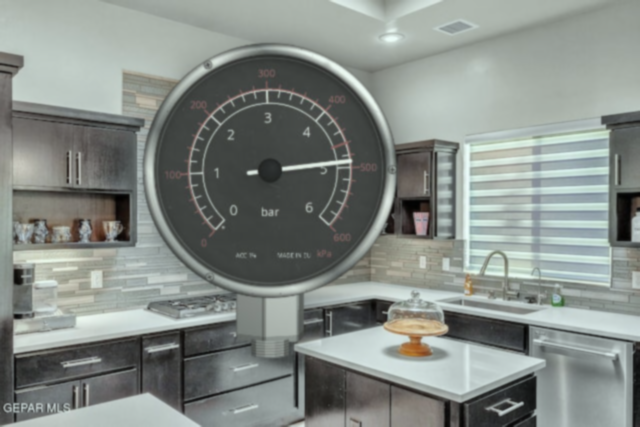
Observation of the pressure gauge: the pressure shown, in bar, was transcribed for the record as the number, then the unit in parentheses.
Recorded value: 4.9 (bar)
